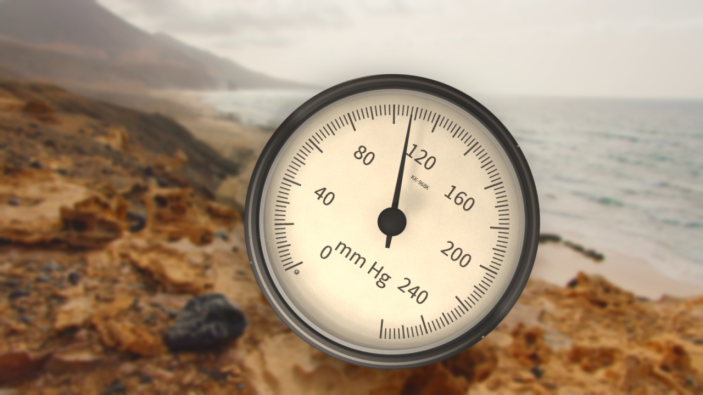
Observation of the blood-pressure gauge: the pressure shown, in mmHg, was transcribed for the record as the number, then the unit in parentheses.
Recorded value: 108 (mmHg)
